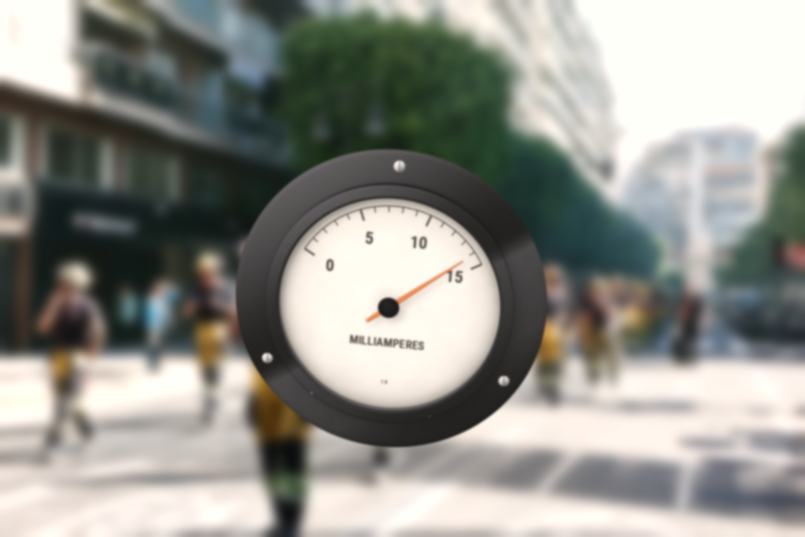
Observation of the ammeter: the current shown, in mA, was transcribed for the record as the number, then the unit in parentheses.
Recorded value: 14 (mA)
